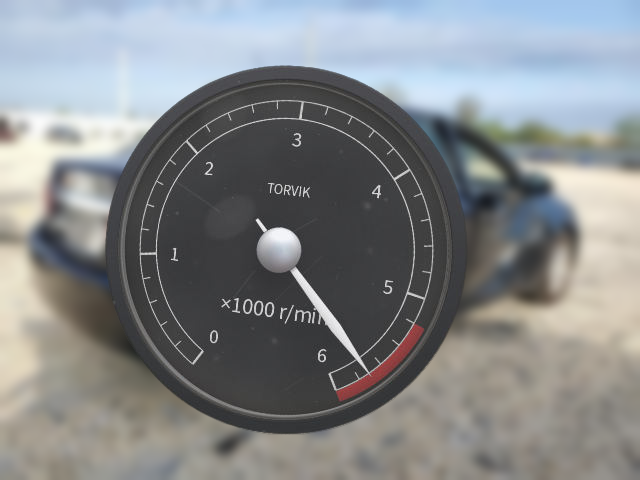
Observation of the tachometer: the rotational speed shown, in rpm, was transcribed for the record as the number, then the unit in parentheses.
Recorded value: 5700 (rpm)
